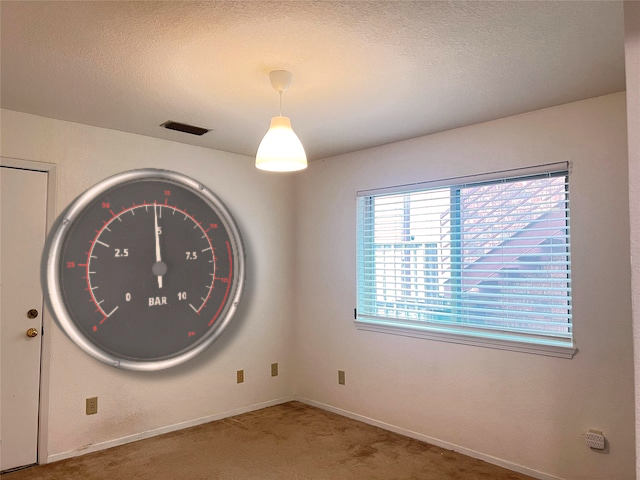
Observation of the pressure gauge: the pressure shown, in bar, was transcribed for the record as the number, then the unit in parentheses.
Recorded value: 4.75 (bar)
